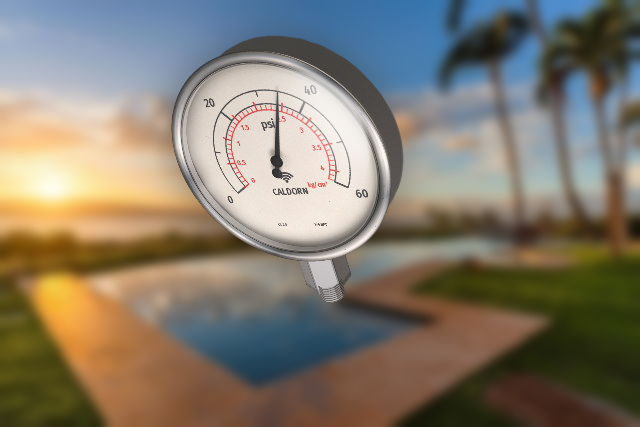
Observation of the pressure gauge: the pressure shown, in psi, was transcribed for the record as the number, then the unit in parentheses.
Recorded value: 35 (psi)
